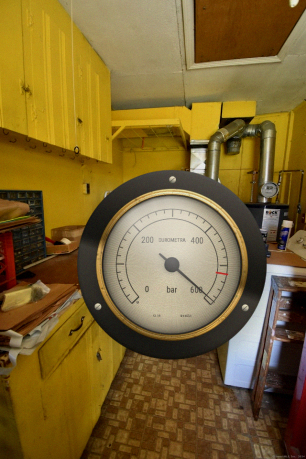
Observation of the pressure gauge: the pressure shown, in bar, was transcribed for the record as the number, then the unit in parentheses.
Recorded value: 590 (bar)
